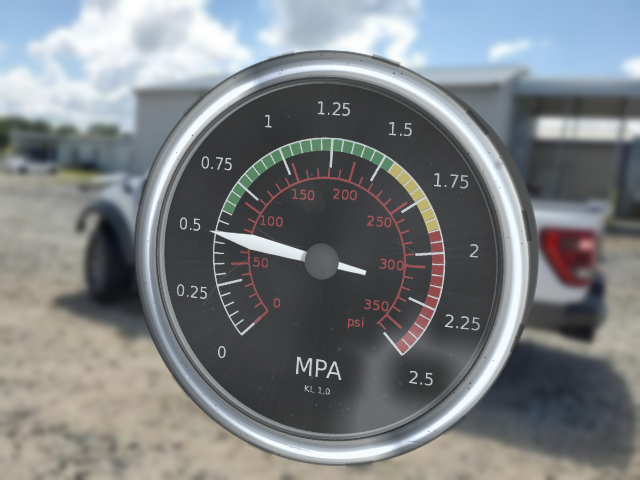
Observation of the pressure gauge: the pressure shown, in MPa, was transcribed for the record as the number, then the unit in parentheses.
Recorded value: 0.5 (MPa)
